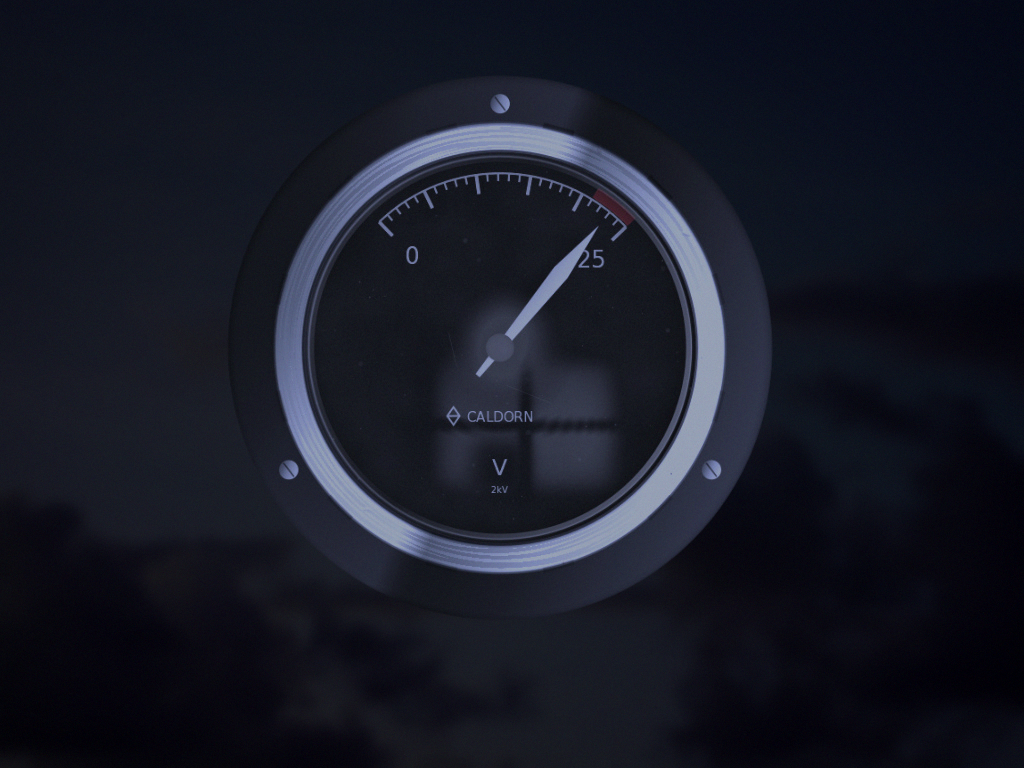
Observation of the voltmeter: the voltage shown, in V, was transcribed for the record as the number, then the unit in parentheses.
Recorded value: 23 (V)
